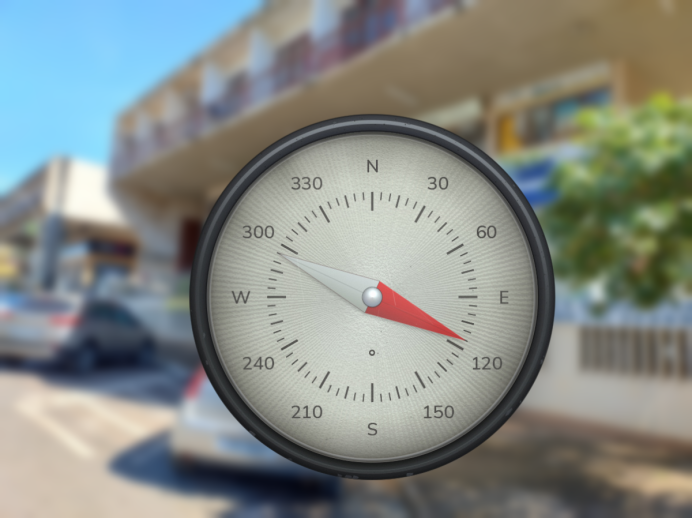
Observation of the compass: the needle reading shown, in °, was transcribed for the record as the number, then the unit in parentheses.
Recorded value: 115 (°)
